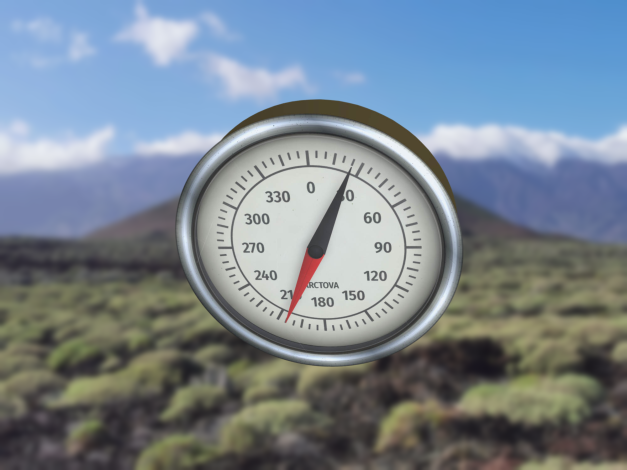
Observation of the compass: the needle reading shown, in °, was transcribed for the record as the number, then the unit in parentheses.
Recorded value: 205 (°)
